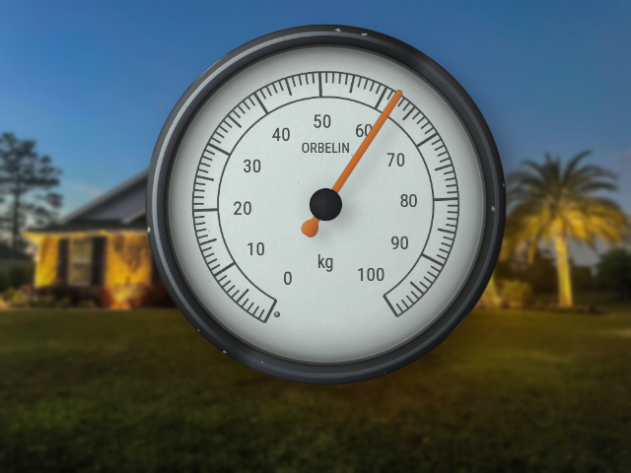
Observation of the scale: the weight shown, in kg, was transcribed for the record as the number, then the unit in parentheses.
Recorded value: 62 (kg)
